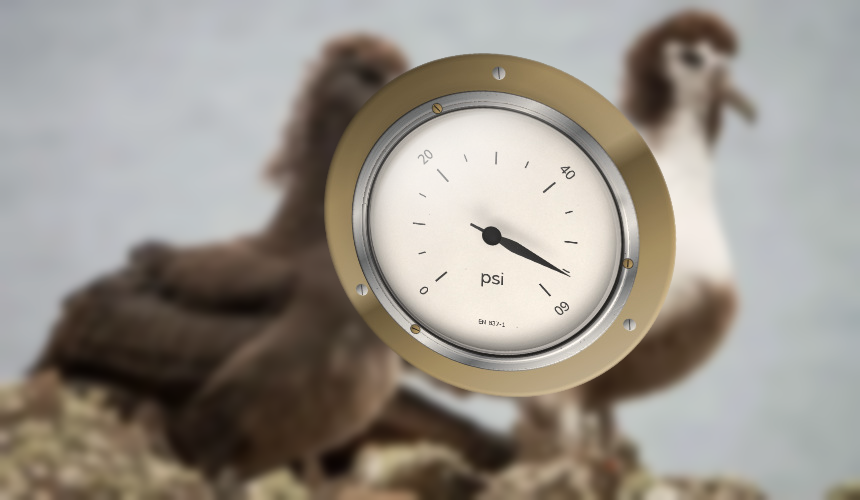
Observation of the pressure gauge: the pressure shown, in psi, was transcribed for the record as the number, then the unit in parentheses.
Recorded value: 55 (psi)
